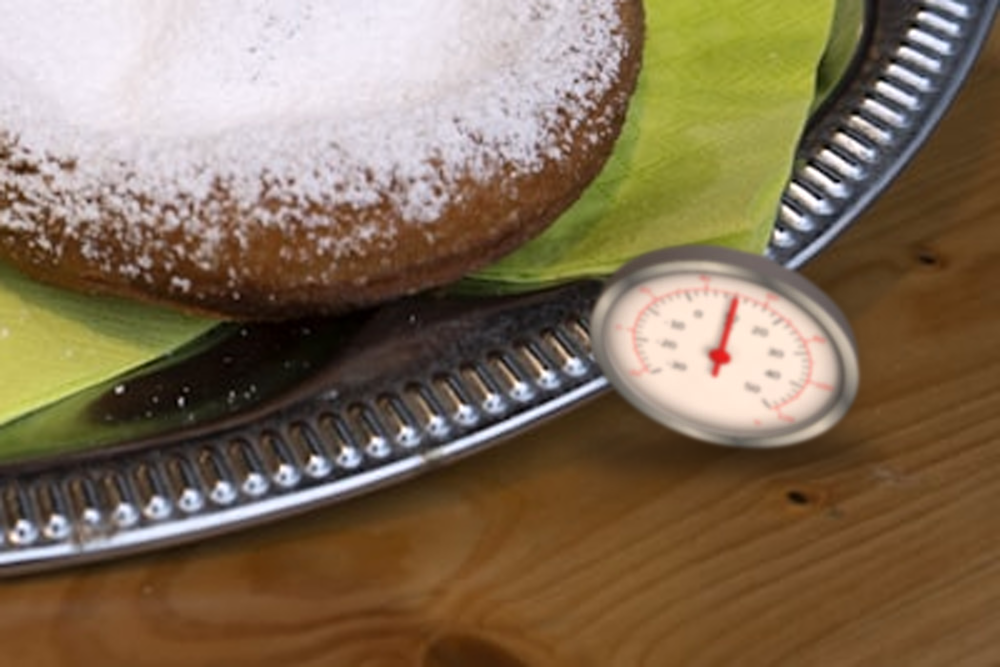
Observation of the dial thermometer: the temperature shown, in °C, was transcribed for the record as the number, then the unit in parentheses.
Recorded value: 10 (°C)
